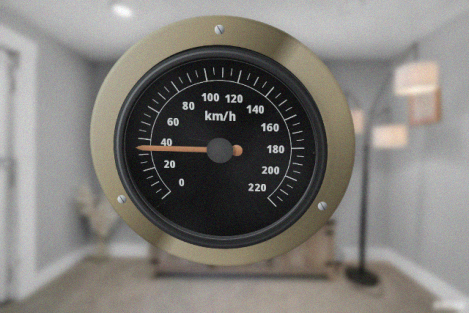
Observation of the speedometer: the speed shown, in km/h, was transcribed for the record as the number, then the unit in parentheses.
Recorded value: 35 (km/h)
